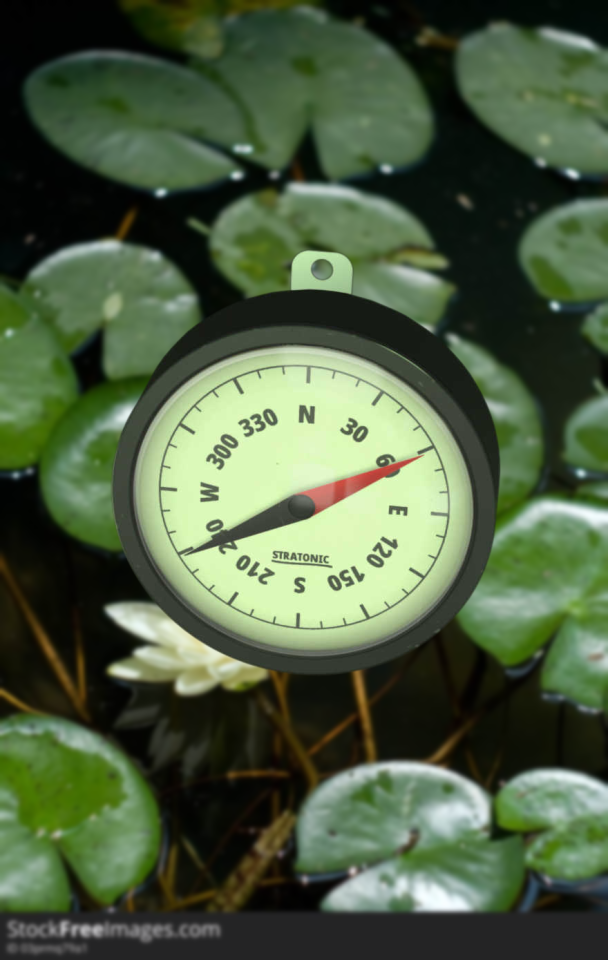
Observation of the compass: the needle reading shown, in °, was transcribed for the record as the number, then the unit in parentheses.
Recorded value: 60 (°)
